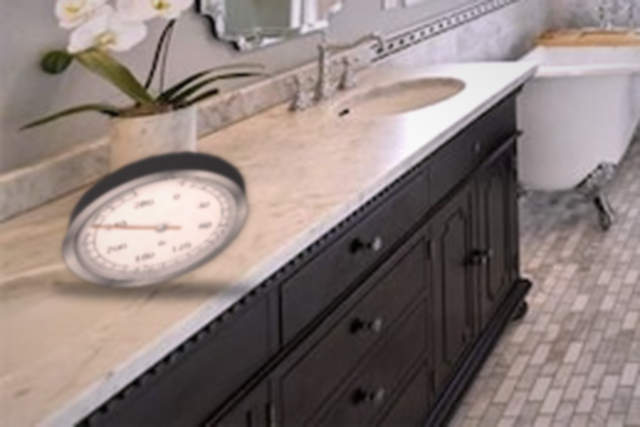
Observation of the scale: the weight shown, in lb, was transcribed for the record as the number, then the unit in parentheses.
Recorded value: 240 (lb)
